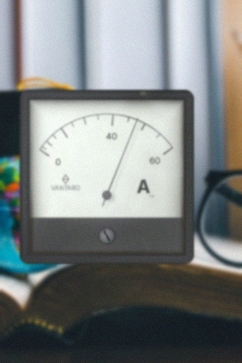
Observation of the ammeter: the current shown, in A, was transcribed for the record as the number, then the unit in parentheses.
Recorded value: 47.5 (A)
